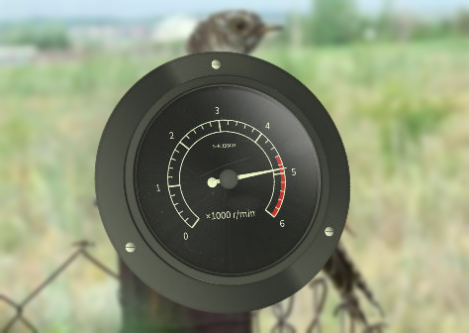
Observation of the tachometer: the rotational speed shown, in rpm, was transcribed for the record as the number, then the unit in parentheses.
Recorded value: 4900 (rpm)
